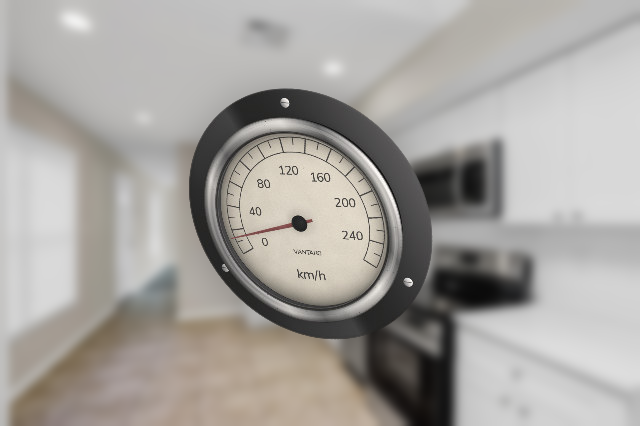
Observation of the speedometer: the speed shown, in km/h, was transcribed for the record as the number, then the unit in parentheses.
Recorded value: 15 (km/h)
